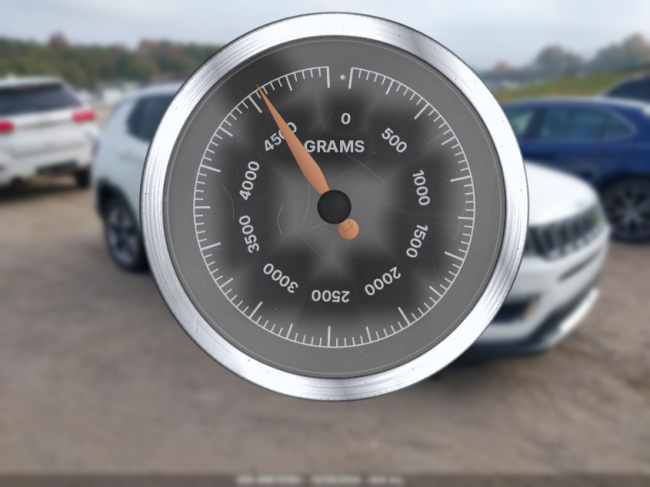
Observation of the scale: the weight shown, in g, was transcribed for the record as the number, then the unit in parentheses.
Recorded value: 4575 (g)
